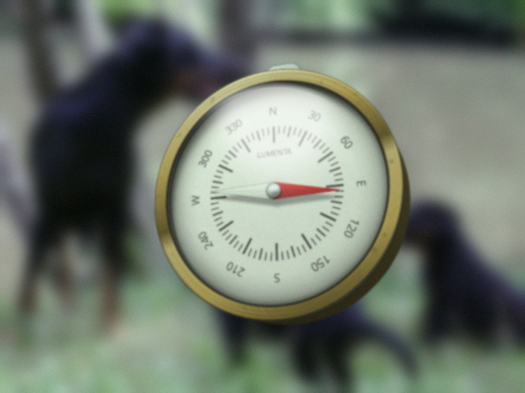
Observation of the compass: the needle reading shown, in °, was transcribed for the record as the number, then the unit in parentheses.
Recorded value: 95 (°)
